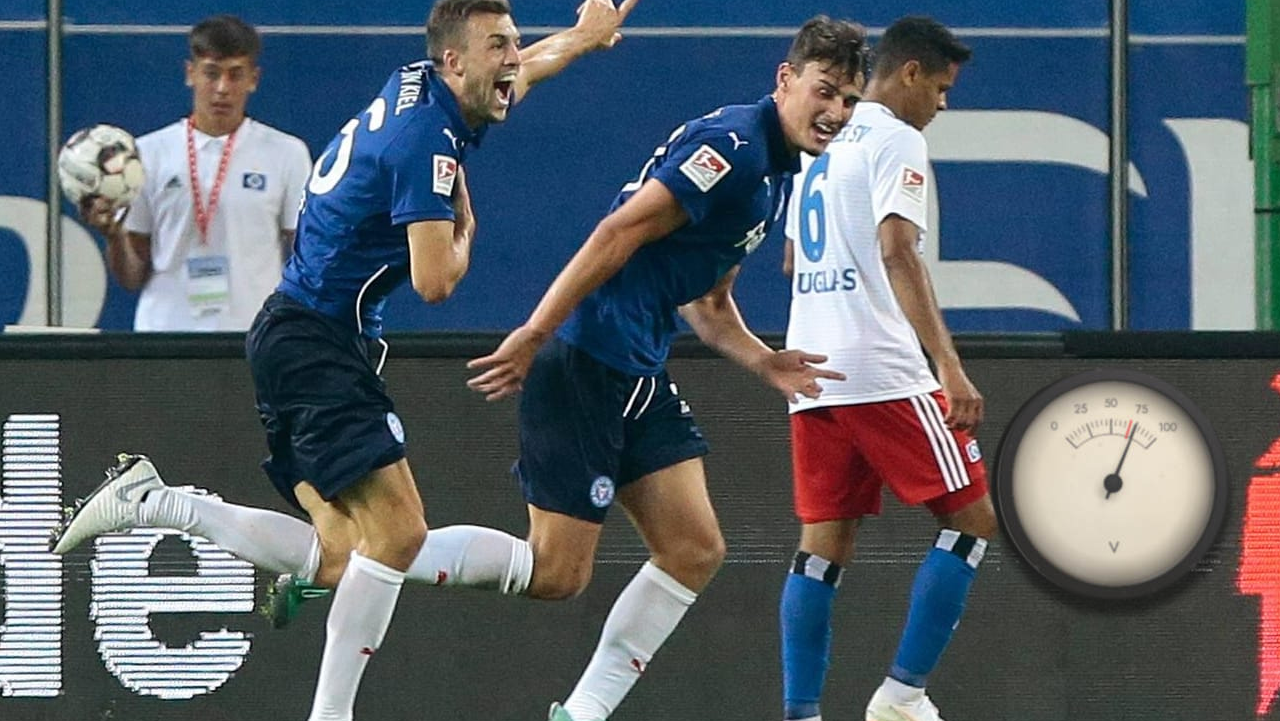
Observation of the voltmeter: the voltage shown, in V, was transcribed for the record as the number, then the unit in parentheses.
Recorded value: 75 (V)
